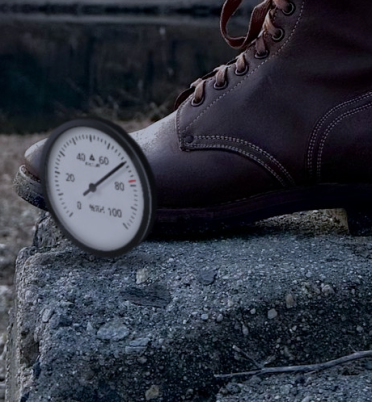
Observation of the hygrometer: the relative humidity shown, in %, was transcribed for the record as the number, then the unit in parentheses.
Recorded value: 70 (%)
